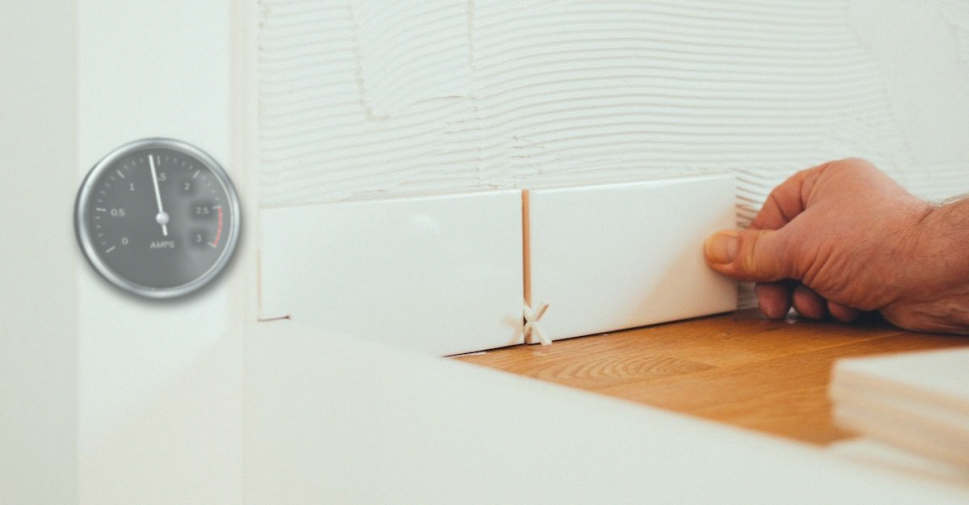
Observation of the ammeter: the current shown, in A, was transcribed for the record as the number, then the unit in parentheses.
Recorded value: 1.4 (A)
